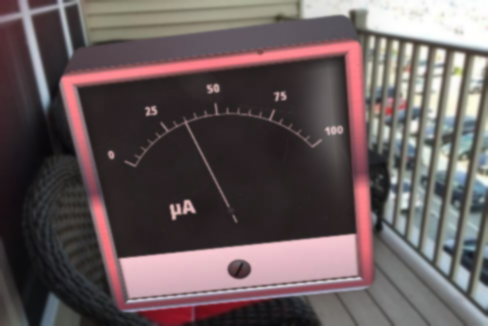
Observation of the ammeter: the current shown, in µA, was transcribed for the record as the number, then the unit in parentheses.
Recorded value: 35 (µA)
